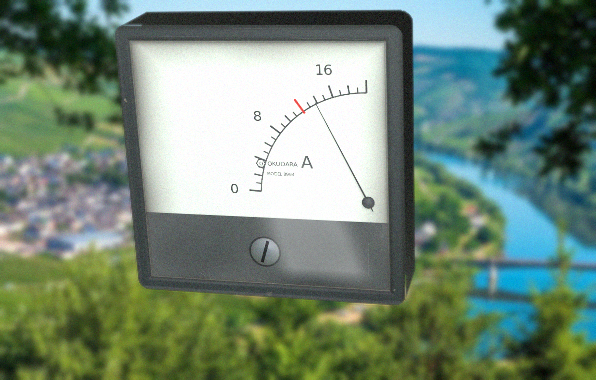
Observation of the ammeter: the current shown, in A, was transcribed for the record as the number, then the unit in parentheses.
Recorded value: 14 (A)
